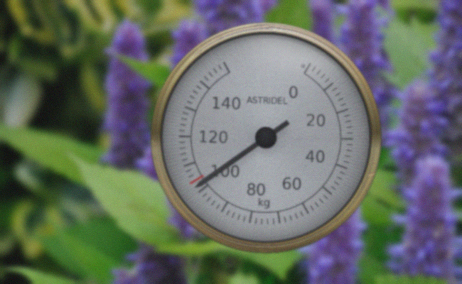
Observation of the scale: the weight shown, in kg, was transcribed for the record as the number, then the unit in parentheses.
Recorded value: 102 (kg)
